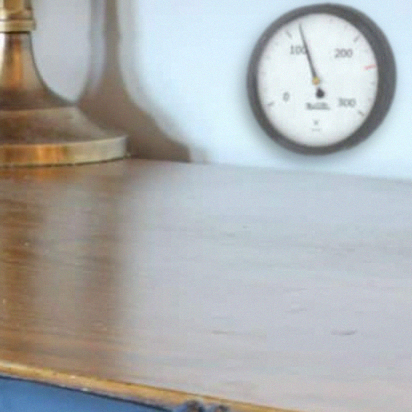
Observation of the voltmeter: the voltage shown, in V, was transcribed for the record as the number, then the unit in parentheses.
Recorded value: 120 (V)
